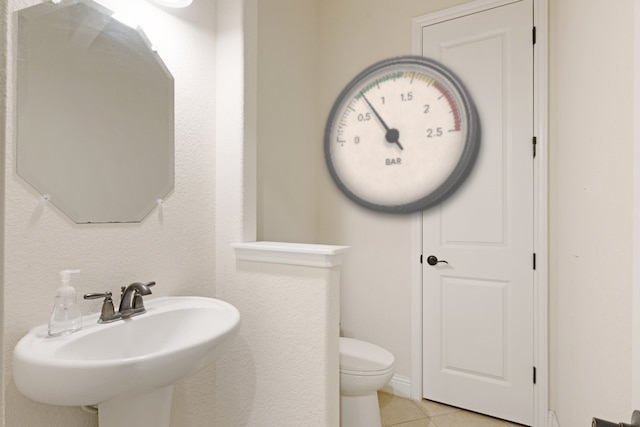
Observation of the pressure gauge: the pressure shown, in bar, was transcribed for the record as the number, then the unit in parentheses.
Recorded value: 0.75 (bar)
